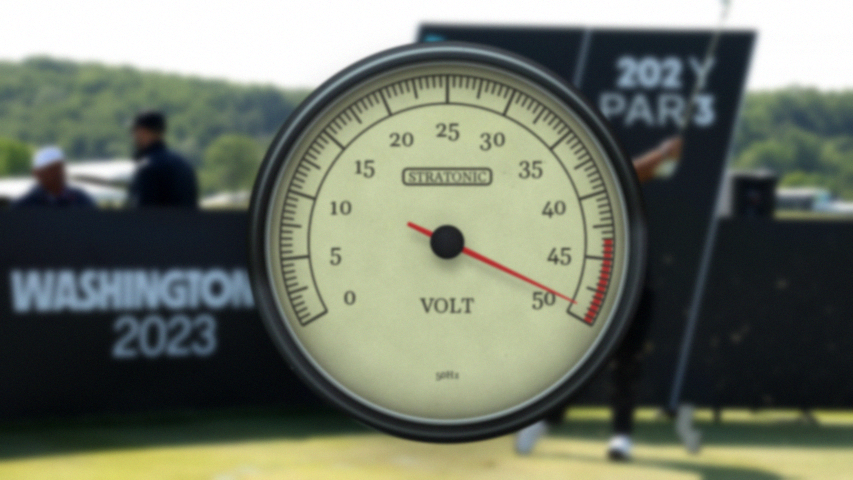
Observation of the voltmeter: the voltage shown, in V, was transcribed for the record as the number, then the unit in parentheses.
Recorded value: 49 (V)
